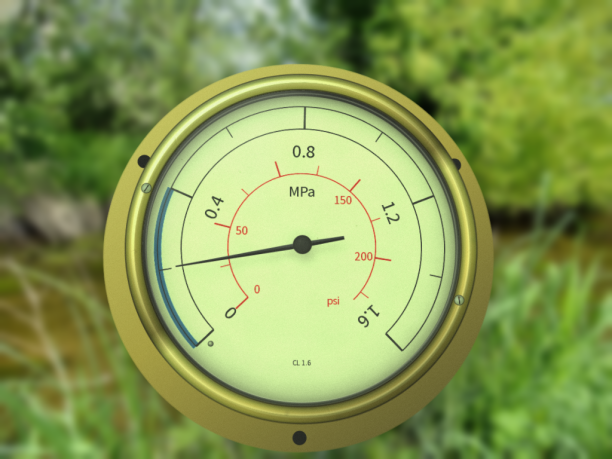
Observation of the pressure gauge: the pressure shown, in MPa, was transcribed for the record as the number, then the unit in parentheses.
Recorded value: 0.2 (MPa)
